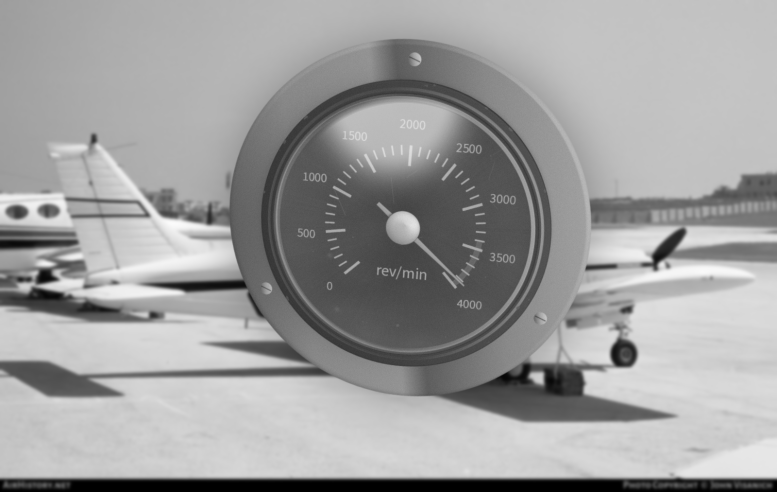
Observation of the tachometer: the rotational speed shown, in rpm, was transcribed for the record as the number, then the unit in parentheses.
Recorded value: 3900 (rpm)
